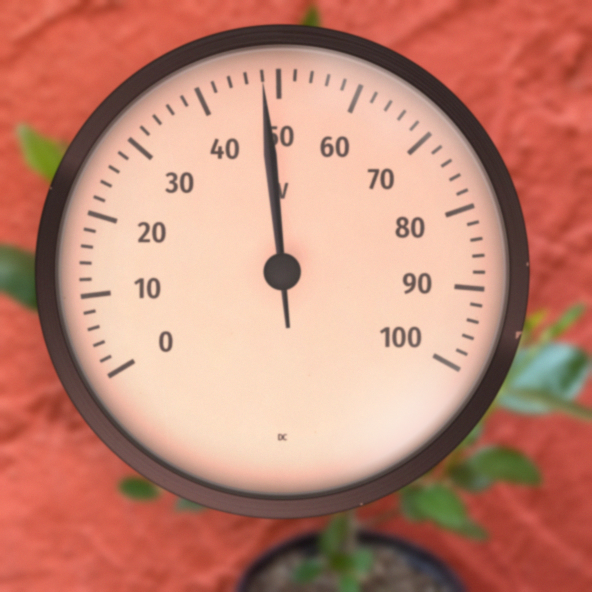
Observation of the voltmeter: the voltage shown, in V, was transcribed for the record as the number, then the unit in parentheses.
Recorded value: 48 (V)
